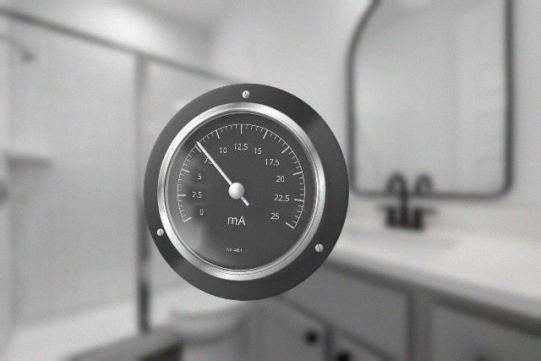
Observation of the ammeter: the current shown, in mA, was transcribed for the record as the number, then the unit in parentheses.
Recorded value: 8 (mA)
